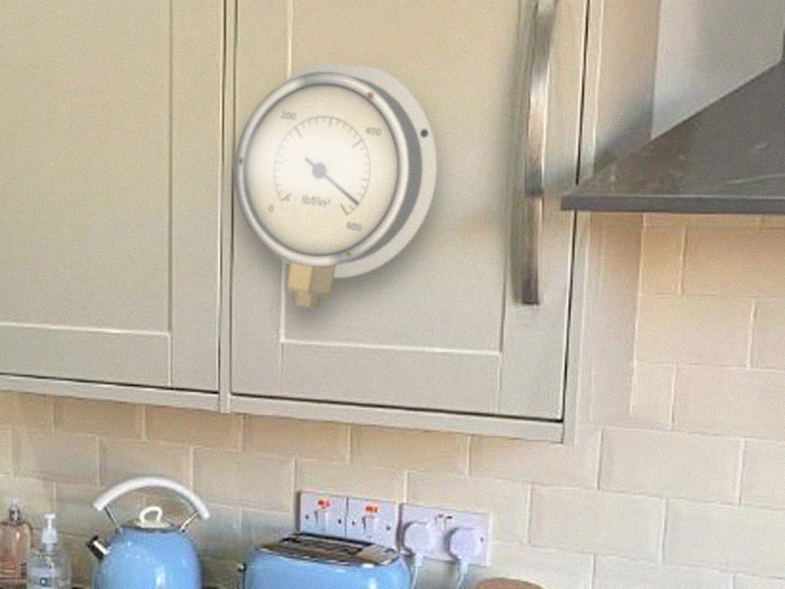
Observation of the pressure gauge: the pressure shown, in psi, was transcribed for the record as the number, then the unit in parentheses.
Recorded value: 560 (psi)
